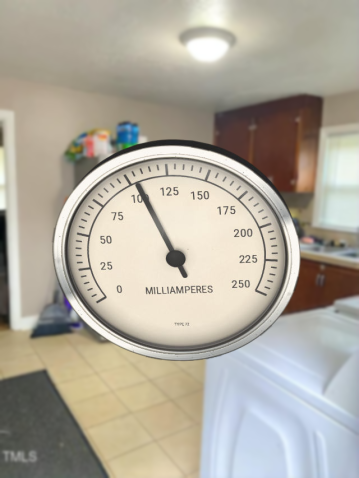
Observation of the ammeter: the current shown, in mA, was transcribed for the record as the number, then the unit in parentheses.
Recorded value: 105 (mA)
